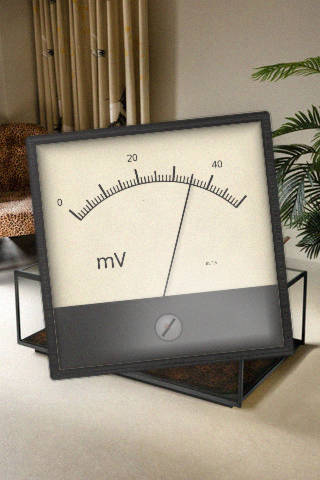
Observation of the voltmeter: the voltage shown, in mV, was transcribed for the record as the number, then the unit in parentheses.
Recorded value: 35 (mV)
